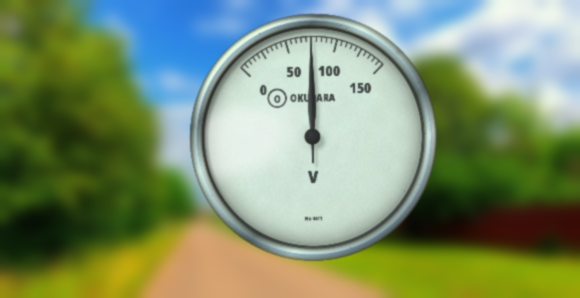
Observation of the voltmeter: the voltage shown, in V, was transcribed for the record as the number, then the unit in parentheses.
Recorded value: 75 (V)
